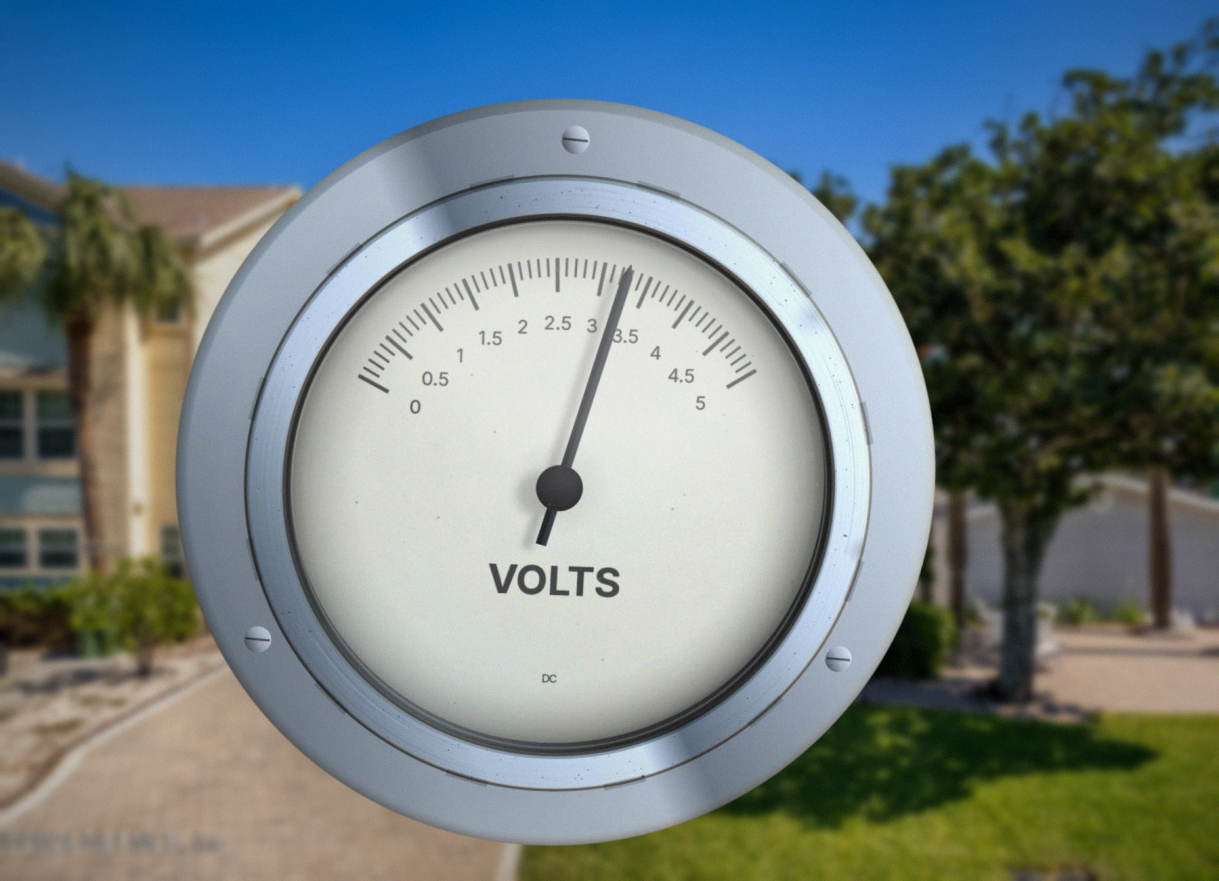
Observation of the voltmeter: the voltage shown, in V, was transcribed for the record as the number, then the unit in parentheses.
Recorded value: 3.25 (V)
